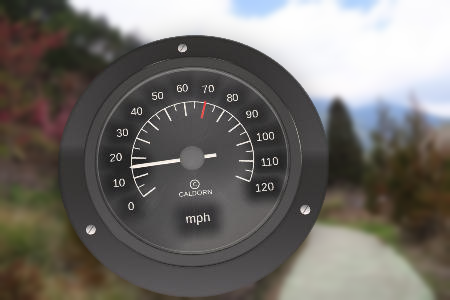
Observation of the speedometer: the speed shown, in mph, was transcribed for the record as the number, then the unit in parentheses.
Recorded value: 15 (mph)
